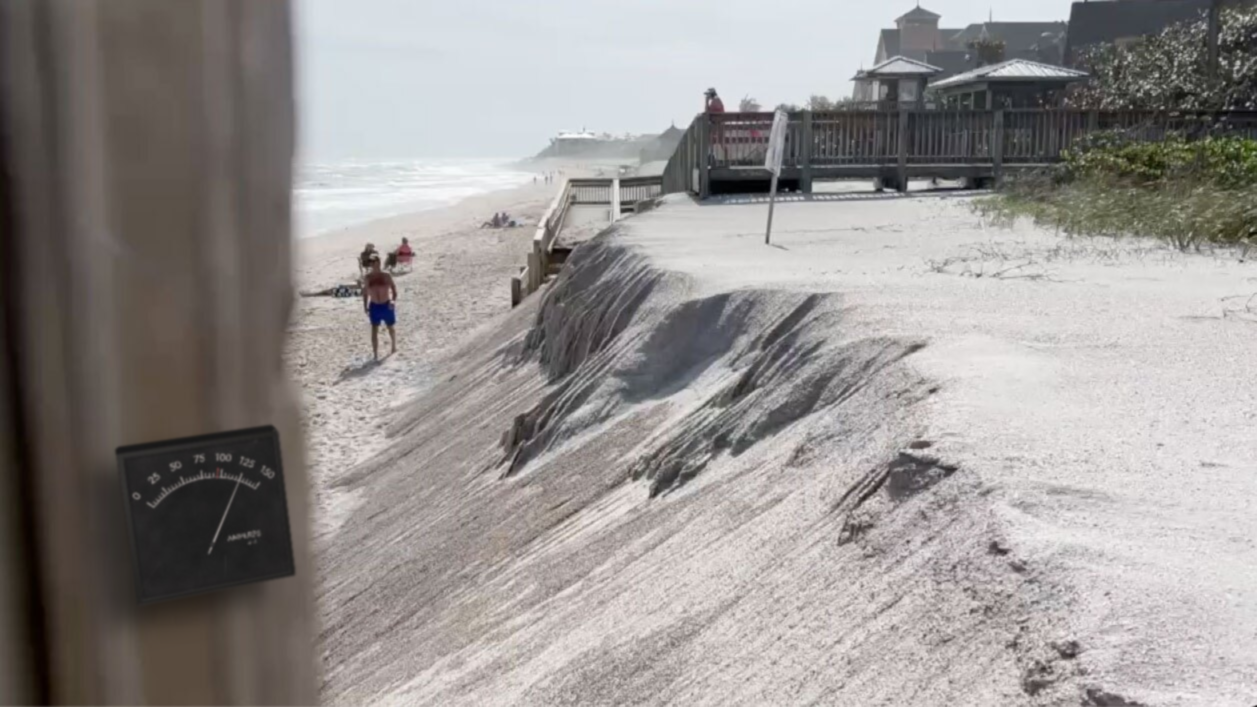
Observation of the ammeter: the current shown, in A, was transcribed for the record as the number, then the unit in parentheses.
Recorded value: 125 (A)
